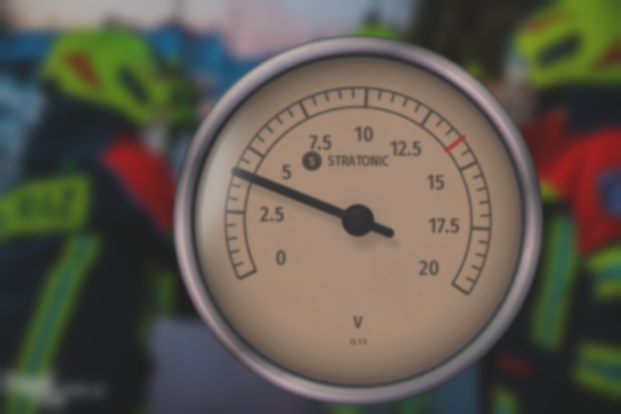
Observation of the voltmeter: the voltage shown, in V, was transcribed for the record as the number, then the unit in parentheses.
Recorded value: 4 (V)
